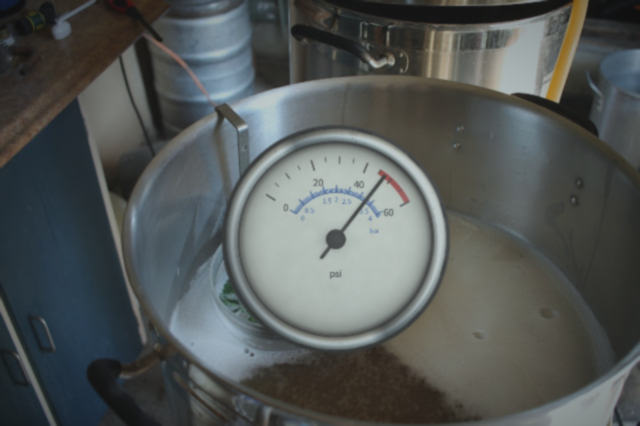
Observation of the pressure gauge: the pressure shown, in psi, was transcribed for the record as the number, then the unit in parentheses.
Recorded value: 47.5 (psi)
